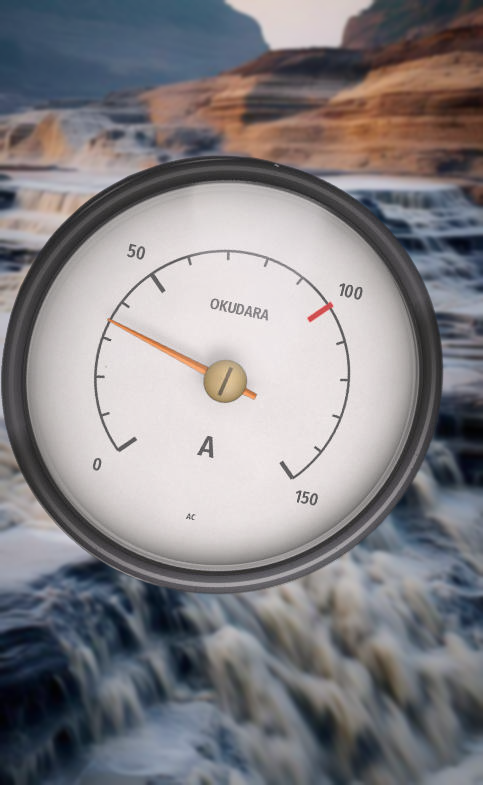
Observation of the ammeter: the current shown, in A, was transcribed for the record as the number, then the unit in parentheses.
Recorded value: 35 (A)
